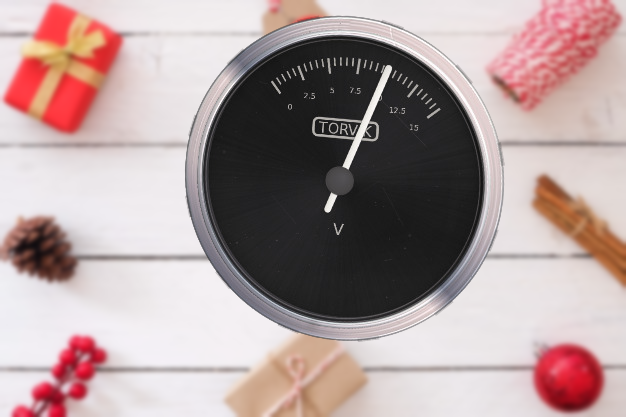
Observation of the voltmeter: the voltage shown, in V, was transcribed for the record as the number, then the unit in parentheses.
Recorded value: 10 (V)
